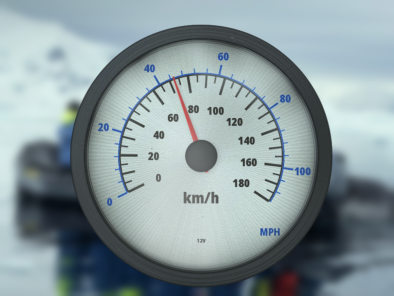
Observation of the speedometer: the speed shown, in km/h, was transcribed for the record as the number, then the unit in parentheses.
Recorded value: 72.5 (km/h)
